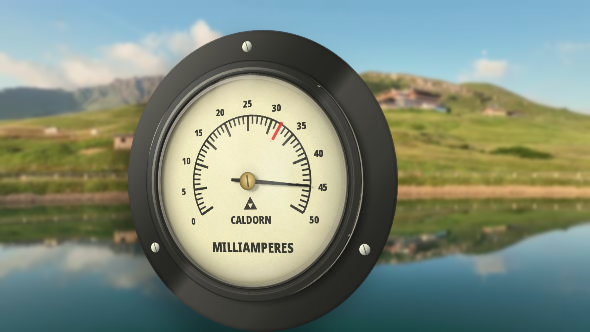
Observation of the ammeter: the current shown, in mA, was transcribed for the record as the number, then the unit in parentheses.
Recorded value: 45 (mA)
